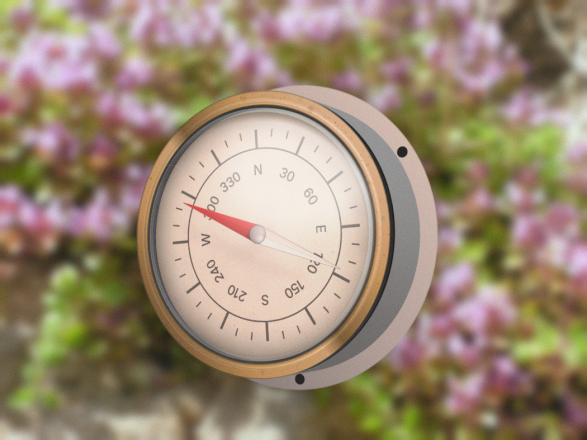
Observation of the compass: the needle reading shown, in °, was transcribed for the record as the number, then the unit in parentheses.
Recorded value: 295 (°)
